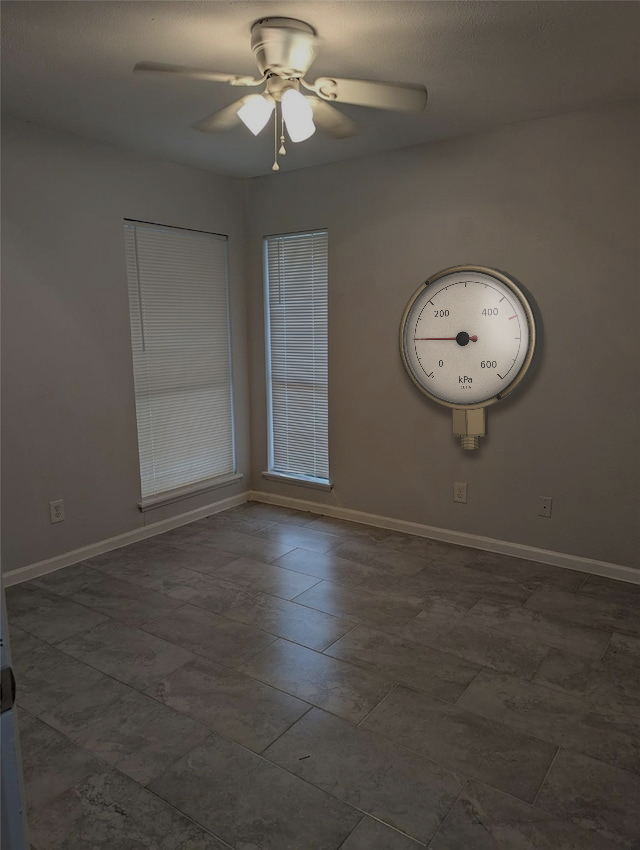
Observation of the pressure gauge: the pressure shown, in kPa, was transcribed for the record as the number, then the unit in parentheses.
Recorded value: 100 (kPa)
